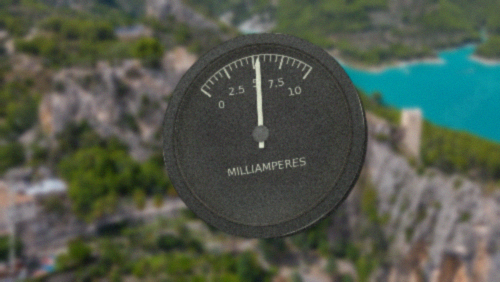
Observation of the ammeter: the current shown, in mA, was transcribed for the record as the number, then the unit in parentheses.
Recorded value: 5.5 (mA)
